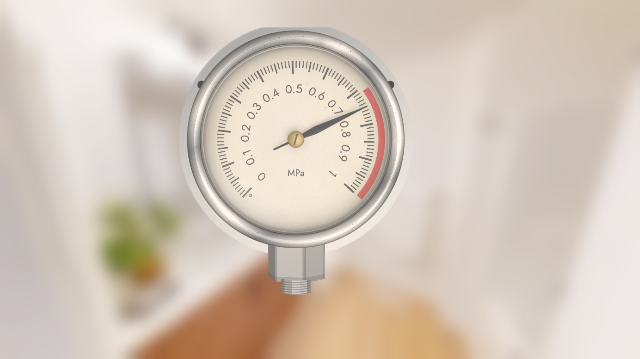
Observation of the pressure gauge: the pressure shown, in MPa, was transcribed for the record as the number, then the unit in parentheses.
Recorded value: 0.75 (MPa)
